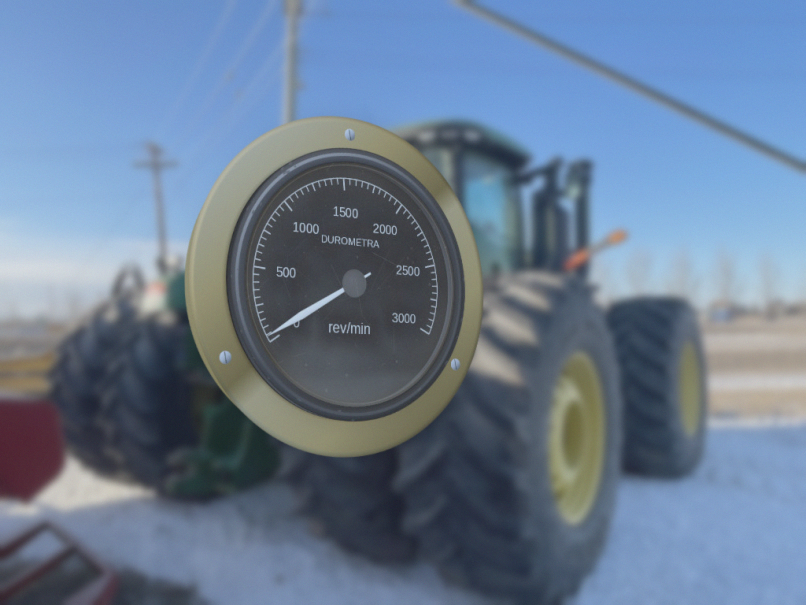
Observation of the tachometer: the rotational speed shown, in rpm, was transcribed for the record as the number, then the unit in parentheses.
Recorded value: 50 (rpm)
